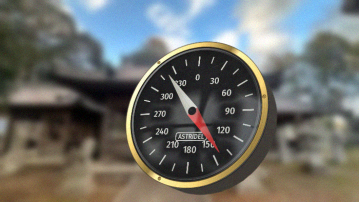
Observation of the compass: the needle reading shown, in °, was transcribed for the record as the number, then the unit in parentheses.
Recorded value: 142.5 (°)
